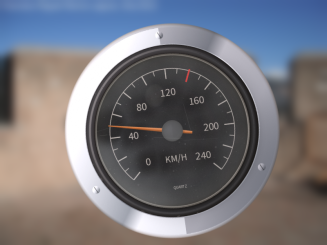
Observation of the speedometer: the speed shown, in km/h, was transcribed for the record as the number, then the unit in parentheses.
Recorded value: 50 (km/h)
